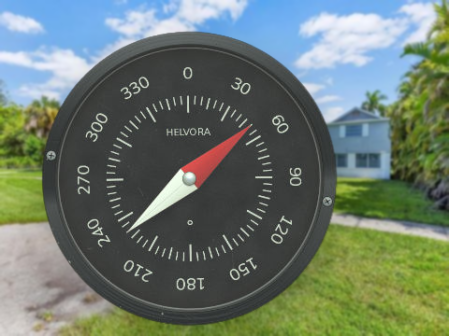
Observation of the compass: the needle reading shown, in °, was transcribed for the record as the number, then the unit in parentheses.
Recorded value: 50 (°)
